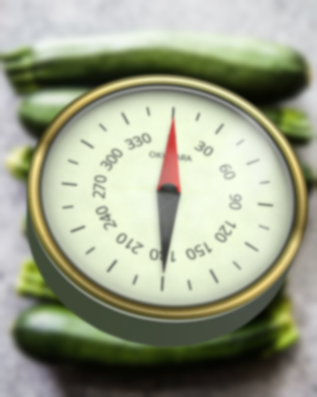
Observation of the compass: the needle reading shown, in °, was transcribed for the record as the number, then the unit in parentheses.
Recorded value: 0 (°)
